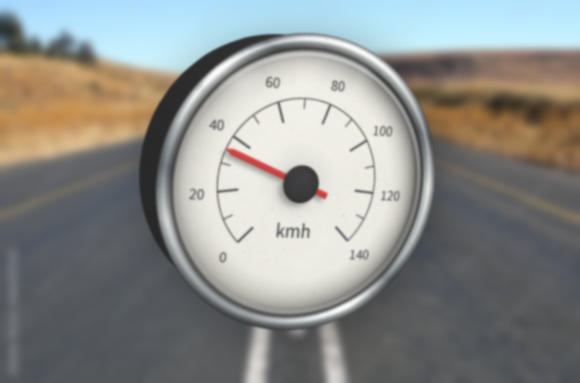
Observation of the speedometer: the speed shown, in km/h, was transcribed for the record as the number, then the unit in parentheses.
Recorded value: 35 (km/h)
